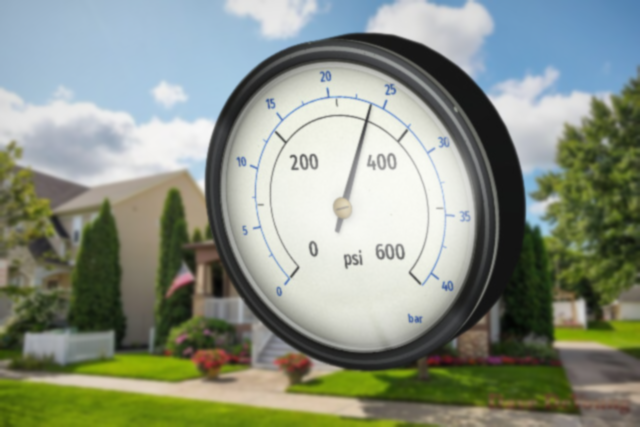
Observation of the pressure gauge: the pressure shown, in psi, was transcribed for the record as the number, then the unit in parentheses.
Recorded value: 350 (psi)
